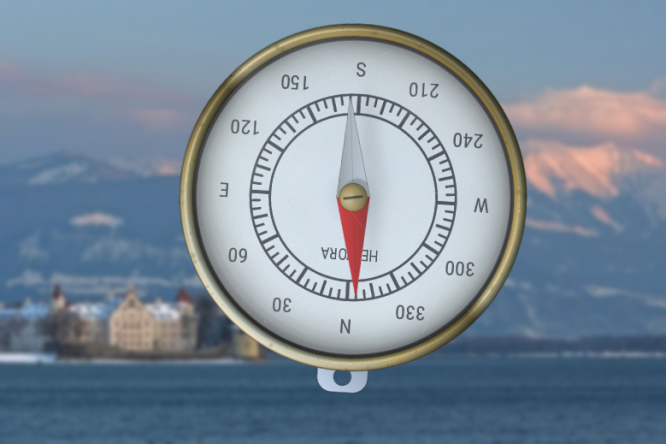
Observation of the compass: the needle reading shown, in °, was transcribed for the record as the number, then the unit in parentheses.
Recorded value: 355 (°)
